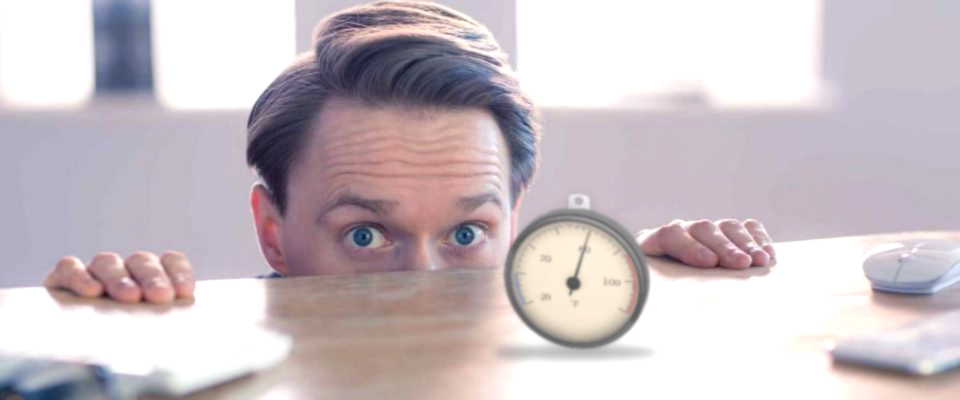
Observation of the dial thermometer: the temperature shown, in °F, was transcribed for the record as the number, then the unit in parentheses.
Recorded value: 60 (°F)
